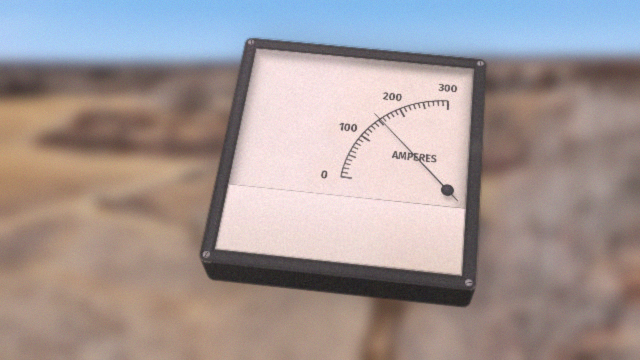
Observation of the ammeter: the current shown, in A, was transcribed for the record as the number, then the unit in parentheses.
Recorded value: 150 (A)
